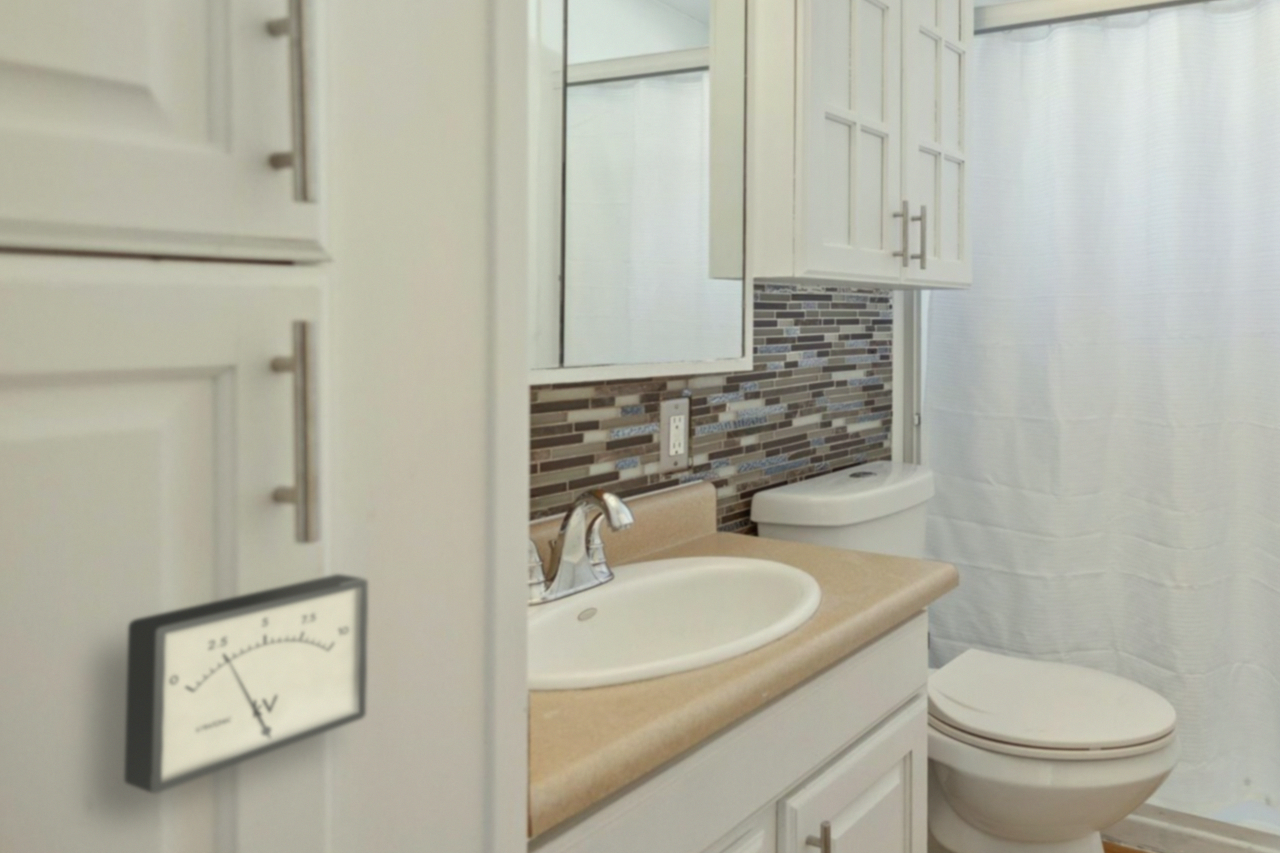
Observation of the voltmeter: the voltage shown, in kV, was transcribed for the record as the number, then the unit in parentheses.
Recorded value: 2.5 (kV)
